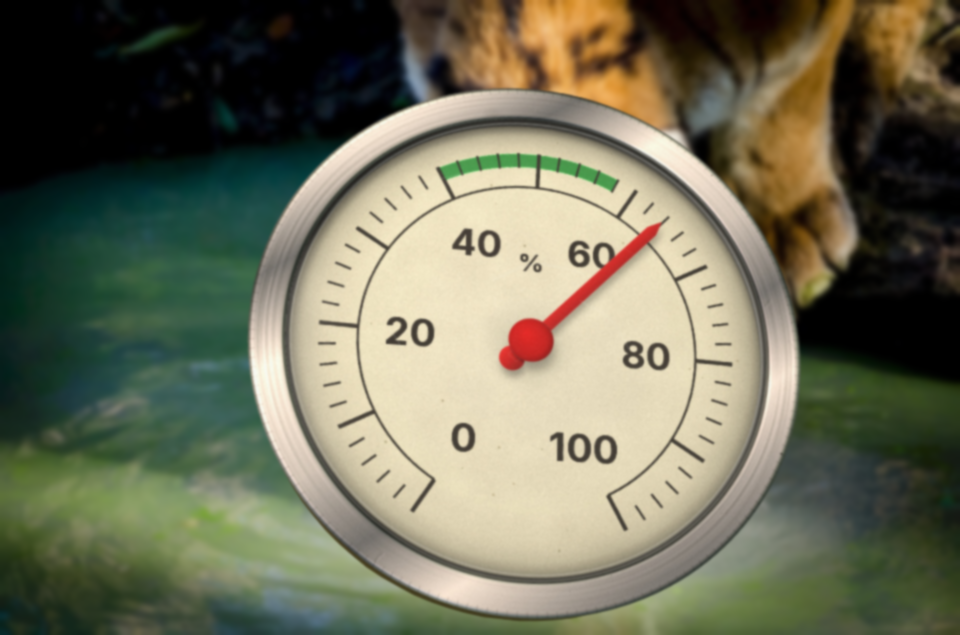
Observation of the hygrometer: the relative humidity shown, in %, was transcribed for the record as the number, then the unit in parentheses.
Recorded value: 64 (%)
